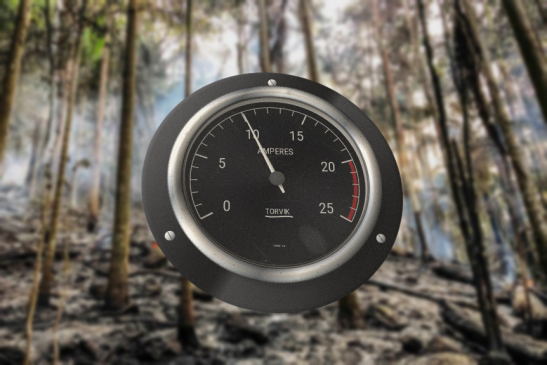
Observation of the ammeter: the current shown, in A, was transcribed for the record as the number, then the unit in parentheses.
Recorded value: 10 (A)
